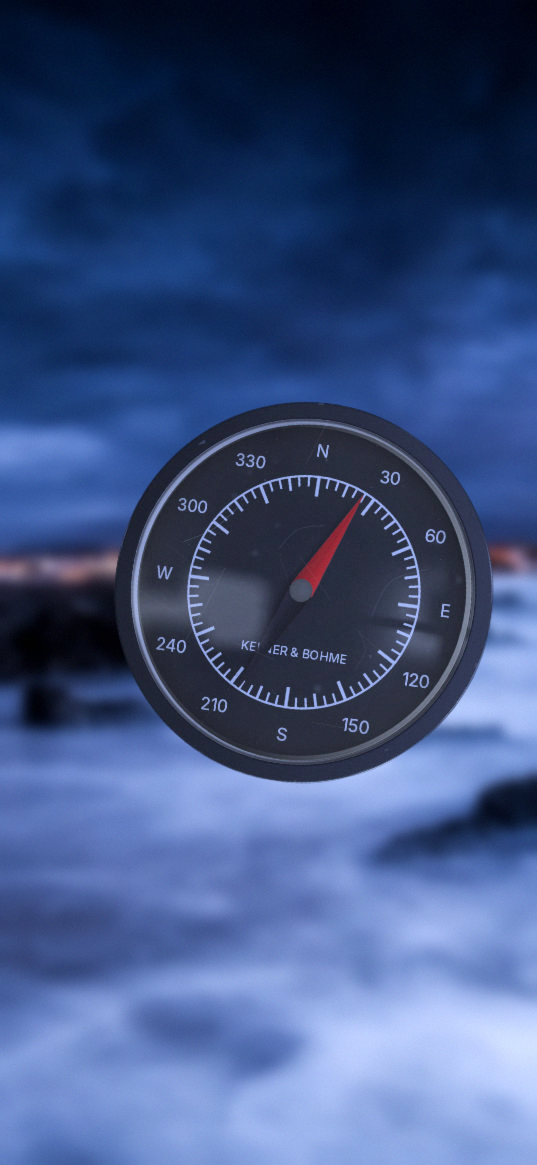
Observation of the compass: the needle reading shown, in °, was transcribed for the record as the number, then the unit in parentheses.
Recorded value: 25 (°)
